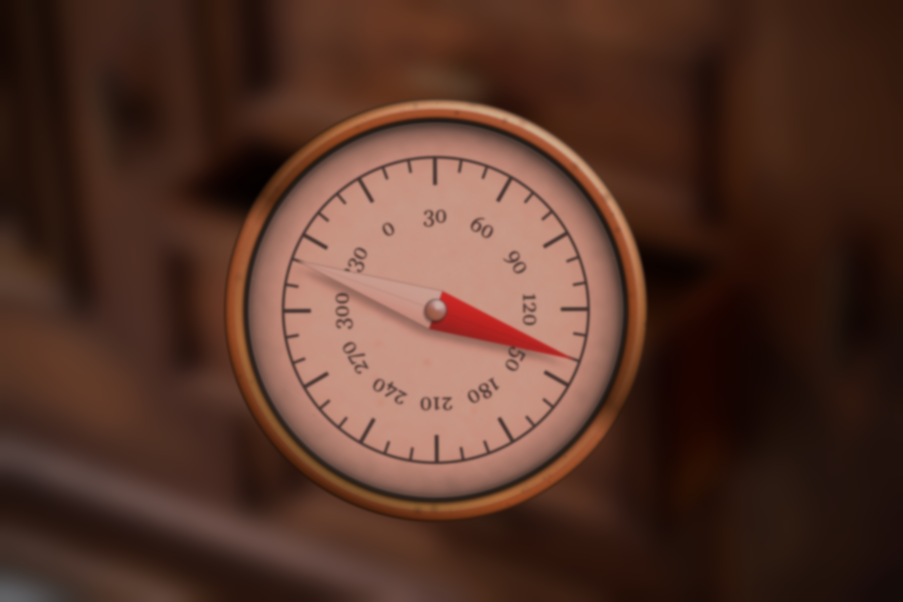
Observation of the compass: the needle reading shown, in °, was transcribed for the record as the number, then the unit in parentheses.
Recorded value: 140 (°)
